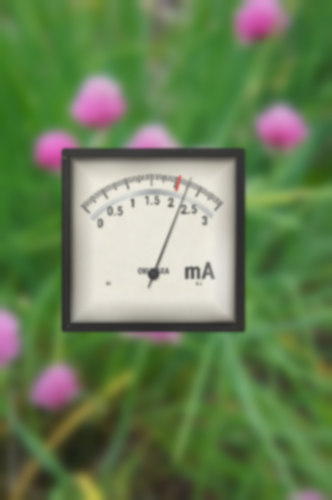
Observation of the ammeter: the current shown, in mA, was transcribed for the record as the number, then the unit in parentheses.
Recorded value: 2.25 (mA)
